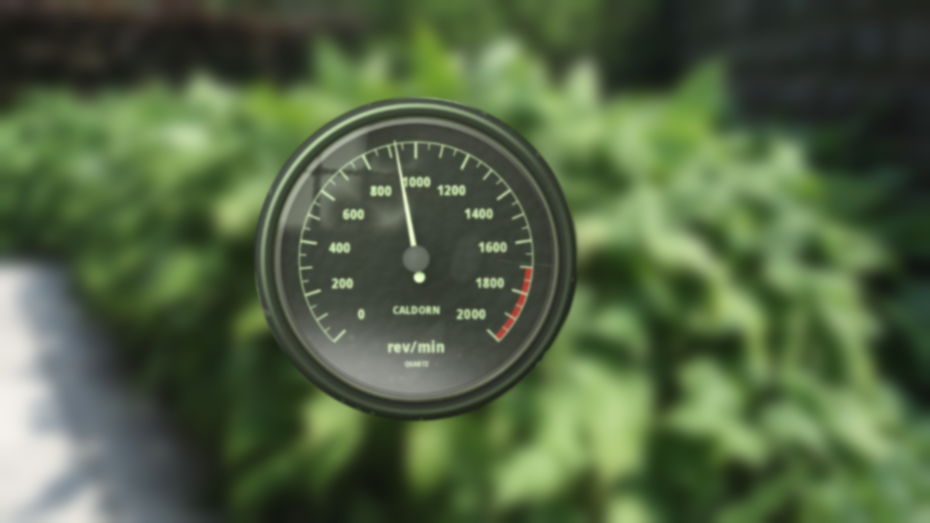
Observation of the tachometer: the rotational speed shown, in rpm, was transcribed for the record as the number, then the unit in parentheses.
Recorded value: 925 (rpm)
